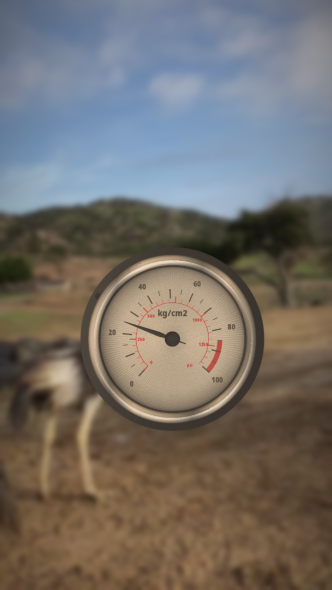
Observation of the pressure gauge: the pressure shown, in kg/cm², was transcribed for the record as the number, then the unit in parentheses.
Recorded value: 25 (kg/cm²)
